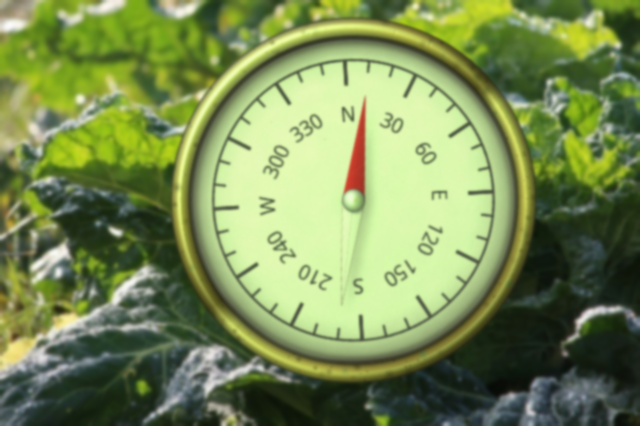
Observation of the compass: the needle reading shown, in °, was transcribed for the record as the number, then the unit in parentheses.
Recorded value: 10 (°)
